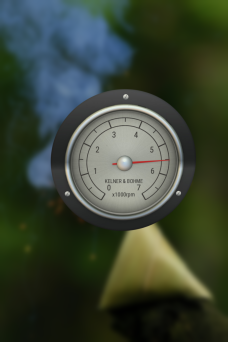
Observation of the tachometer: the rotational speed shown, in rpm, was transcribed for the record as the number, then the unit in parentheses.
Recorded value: 5500 (rpm)
